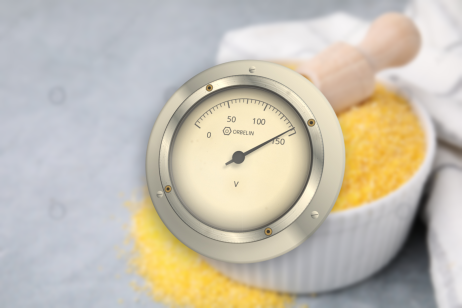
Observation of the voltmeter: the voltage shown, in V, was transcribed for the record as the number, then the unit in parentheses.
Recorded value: 145 (V)
